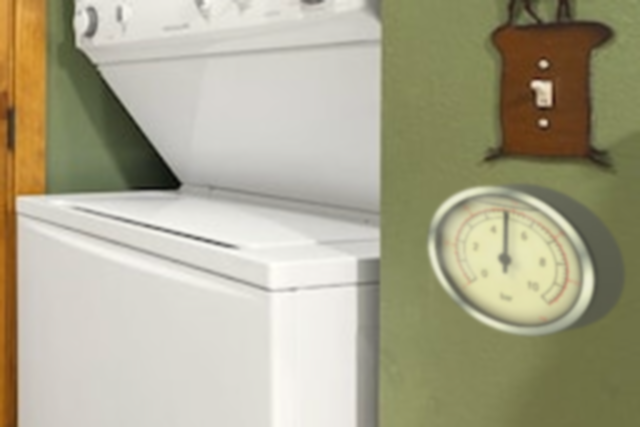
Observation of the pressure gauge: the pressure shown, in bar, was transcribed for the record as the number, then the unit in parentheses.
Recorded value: 5 (bar)
